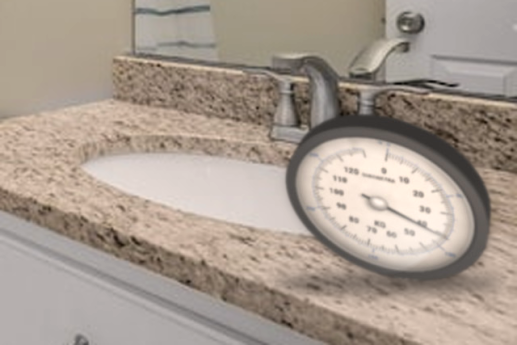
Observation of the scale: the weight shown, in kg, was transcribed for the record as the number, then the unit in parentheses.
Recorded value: 40 (kg)
